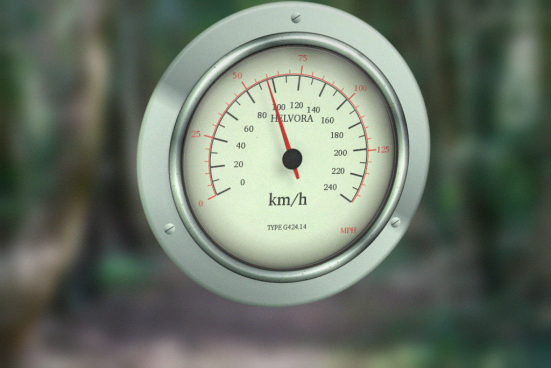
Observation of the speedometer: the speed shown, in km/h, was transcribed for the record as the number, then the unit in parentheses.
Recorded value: 95 (km/h)
